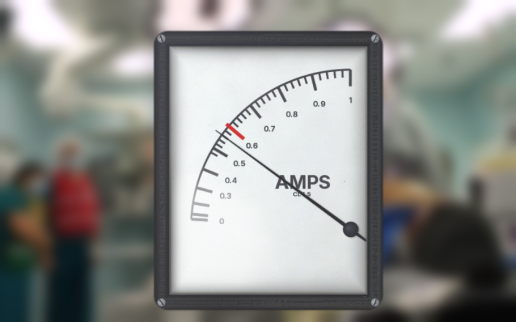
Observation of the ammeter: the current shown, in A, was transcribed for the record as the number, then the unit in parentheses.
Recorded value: 0.56 (A)
